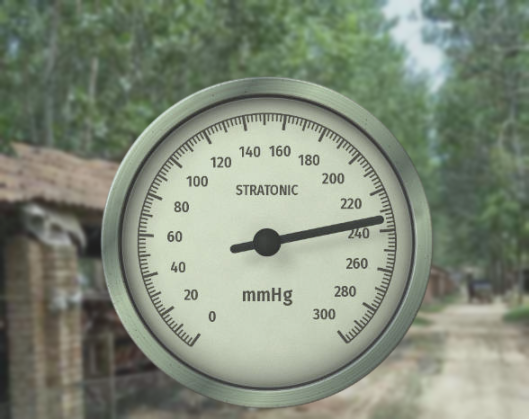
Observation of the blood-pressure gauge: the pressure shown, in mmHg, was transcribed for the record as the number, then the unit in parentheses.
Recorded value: 234 (mmHg)
